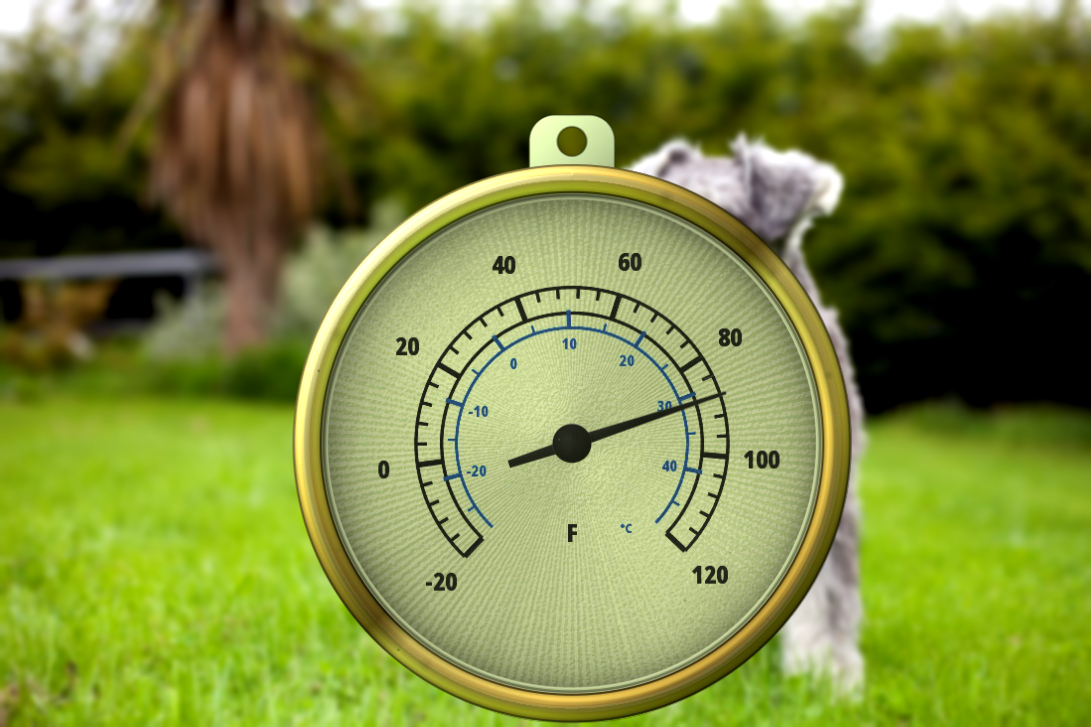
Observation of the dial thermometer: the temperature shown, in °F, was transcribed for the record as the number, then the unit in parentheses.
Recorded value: 88 (°F)
